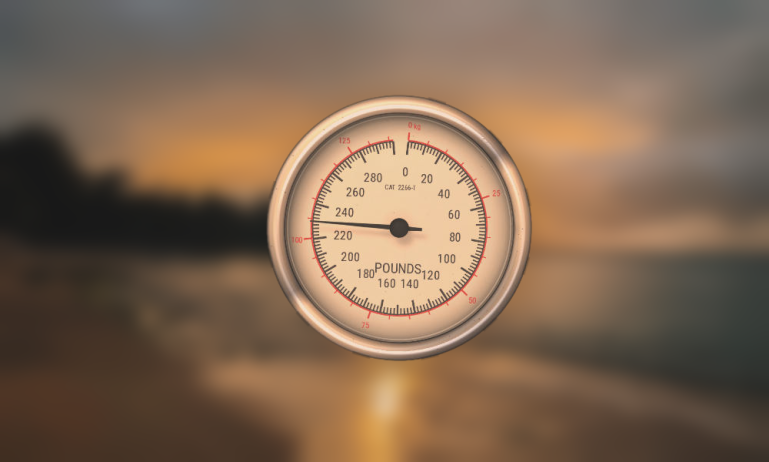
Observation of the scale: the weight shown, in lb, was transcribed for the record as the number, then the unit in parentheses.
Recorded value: 230 (lb)
